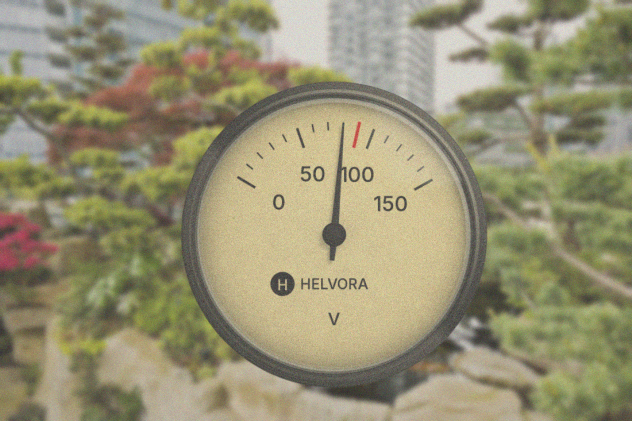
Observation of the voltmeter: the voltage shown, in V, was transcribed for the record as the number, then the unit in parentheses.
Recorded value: 80 (V)
